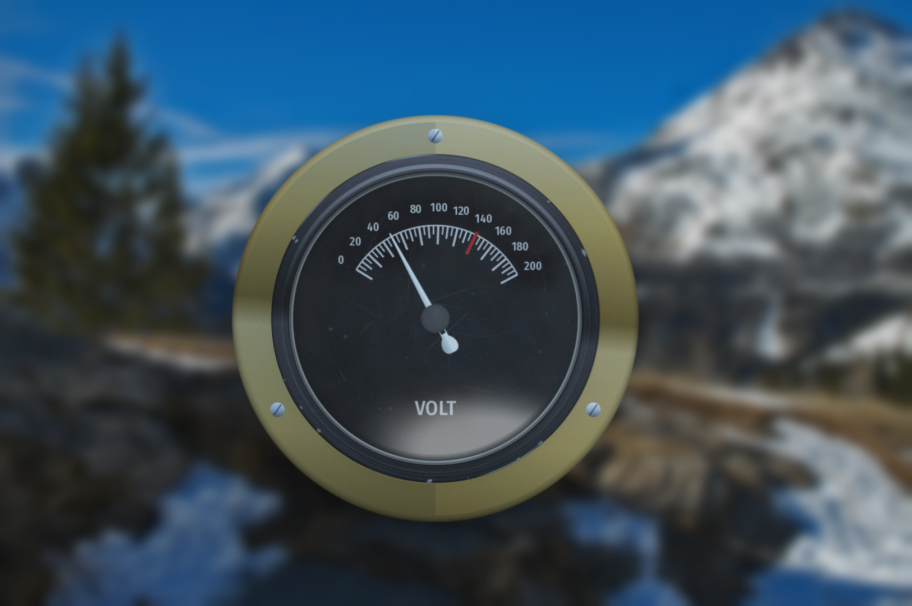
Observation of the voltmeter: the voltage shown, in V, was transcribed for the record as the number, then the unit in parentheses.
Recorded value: 50 (V)
